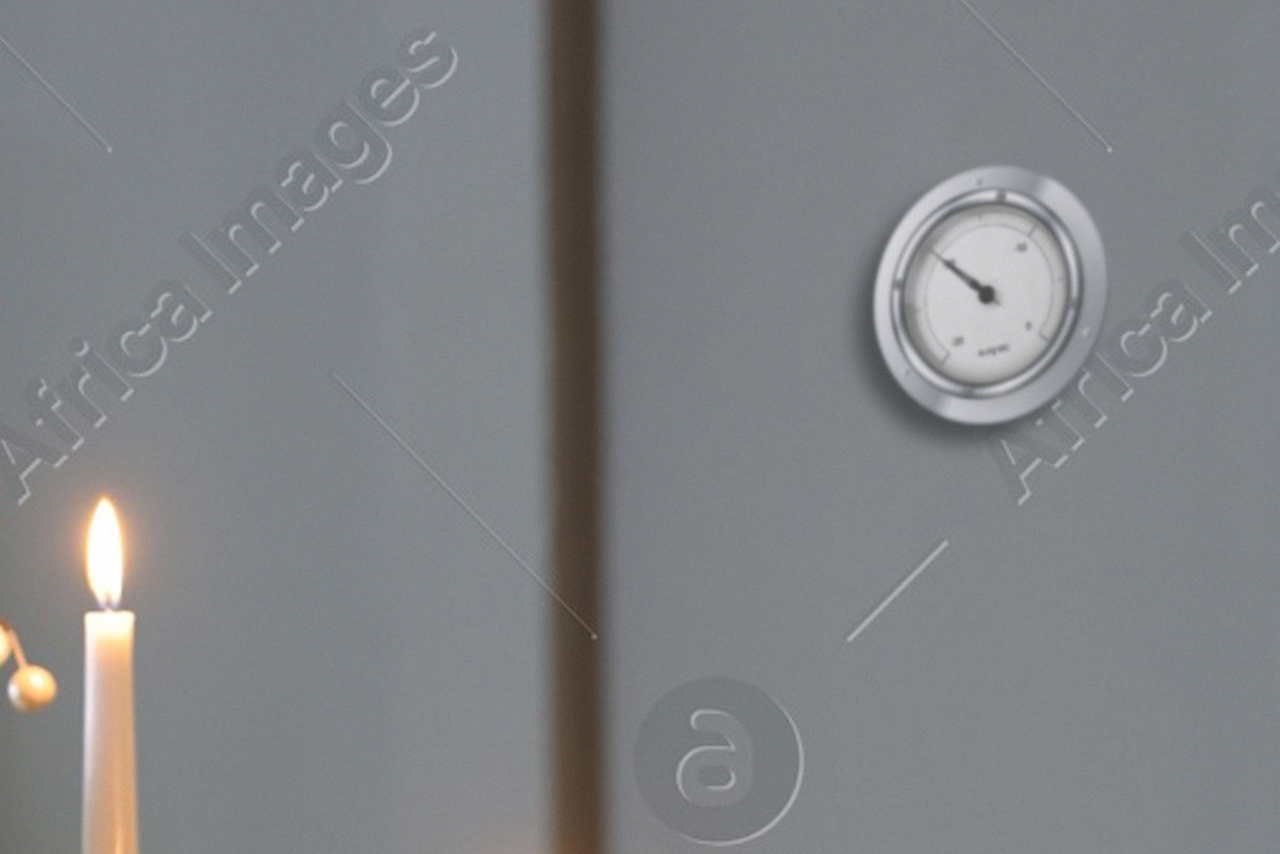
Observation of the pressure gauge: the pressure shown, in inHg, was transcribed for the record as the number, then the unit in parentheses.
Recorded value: -20 (inHg)
